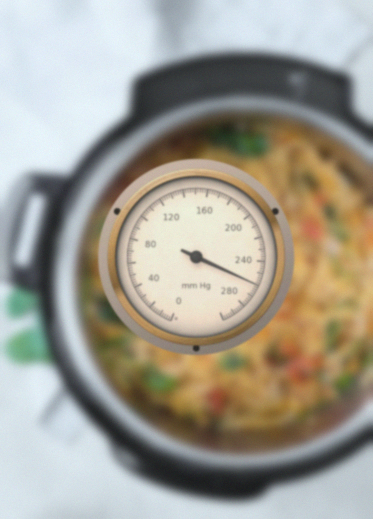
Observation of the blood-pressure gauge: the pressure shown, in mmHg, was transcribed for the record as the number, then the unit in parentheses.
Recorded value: 260 (mmHg)
